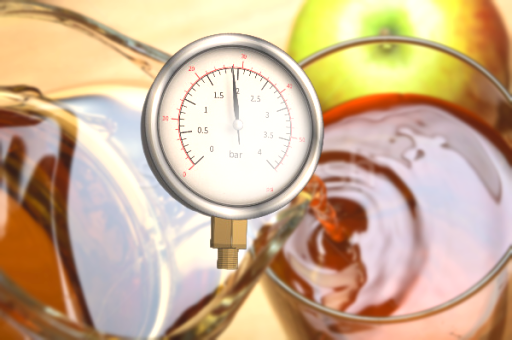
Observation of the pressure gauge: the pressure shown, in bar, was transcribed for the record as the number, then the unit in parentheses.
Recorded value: 1.9 (bar)
